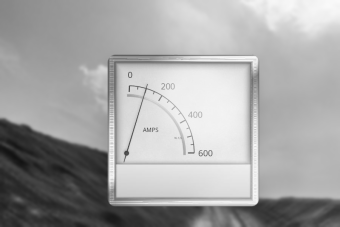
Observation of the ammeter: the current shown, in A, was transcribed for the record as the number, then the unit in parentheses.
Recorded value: 100 (A)
